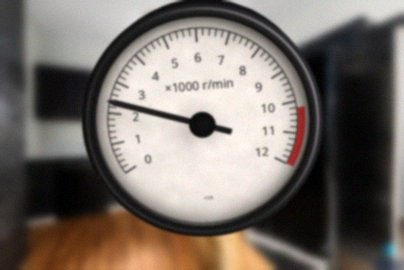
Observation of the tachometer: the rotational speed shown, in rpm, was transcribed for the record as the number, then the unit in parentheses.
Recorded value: 2400 (rpm)
